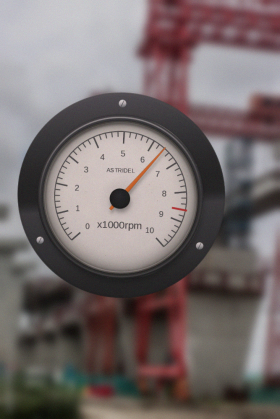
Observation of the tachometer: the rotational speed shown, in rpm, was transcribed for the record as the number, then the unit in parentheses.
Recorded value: 6400 (rpm)
